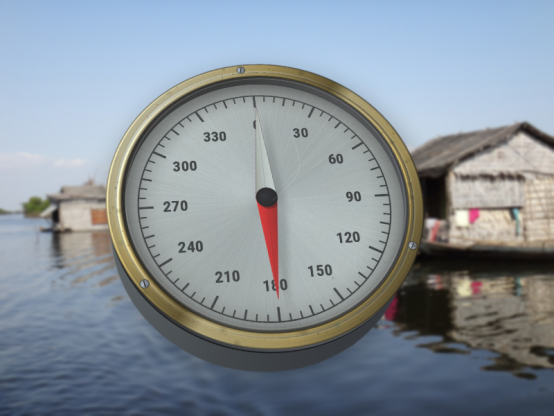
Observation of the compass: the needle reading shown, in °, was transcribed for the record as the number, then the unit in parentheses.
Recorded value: 180 (°)
